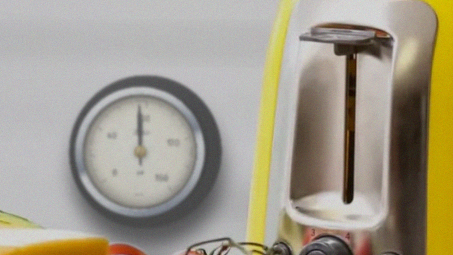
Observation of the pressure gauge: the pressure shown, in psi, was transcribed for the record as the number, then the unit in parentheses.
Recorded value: 75 (psi)
